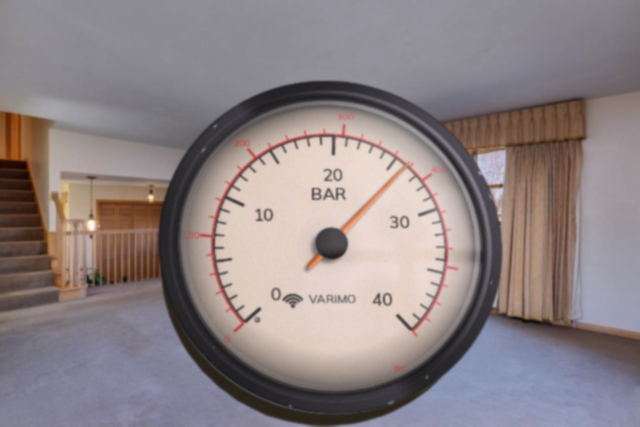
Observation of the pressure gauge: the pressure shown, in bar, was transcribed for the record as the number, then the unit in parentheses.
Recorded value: 26 (bar)
